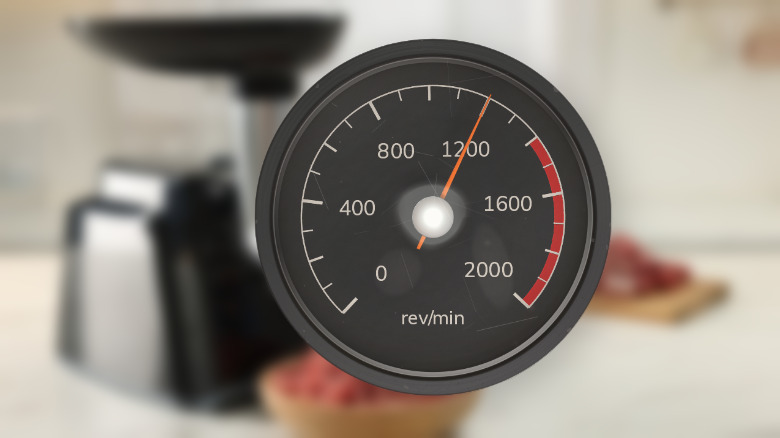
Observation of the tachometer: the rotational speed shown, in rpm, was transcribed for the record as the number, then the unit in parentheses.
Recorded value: 1200 (rpm)
